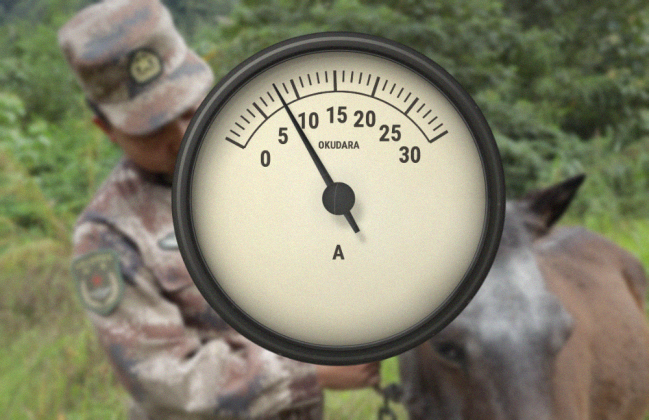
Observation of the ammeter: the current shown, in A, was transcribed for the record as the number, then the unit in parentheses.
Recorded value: 8 (A)
